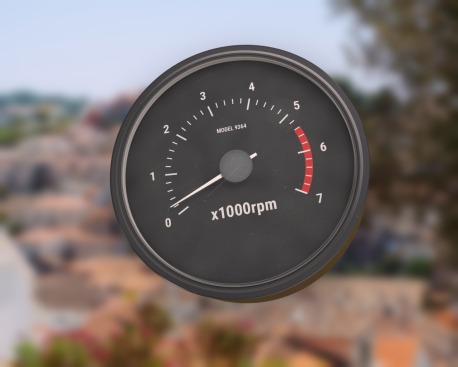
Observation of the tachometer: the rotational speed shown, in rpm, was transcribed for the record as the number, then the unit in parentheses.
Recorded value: 200 (rpm)
